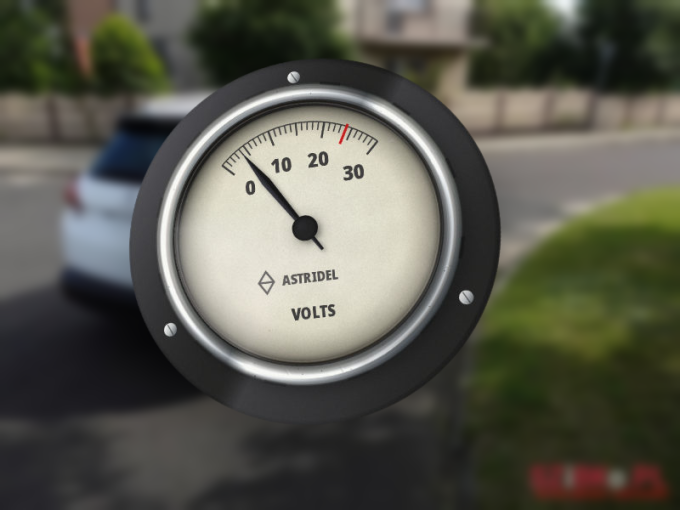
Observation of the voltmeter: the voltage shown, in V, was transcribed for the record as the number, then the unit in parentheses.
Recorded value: 4 (V)
